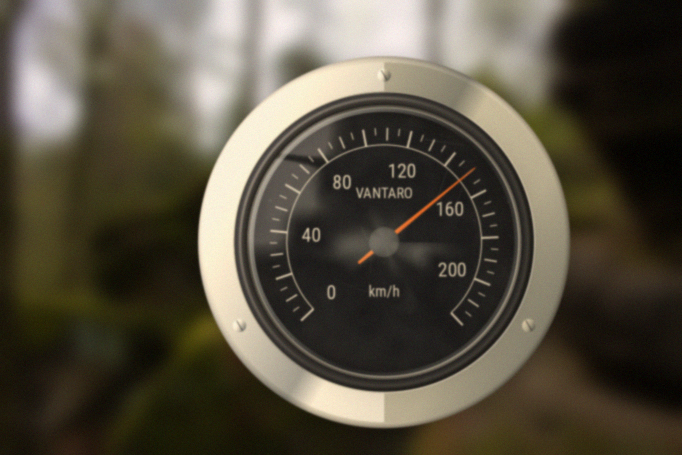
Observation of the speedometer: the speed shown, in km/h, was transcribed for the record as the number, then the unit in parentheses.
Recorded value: 150 (km/h)
